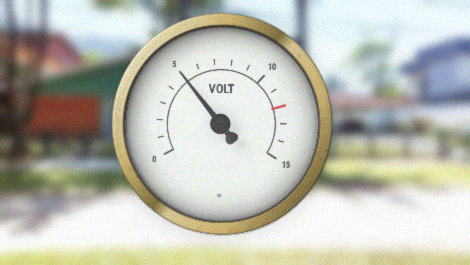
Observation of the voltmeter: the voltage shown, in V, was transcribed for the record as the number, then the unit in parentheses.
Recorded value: 5 (V)
